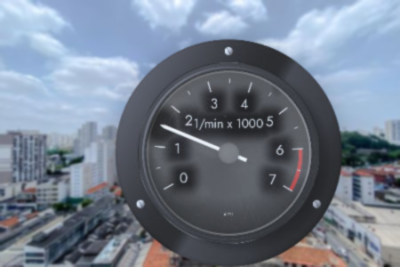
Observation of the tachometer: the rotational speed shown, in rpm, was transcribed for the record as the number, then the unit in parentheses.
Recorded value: 1500 (rpm)
